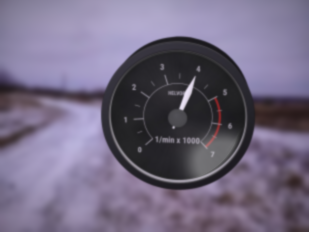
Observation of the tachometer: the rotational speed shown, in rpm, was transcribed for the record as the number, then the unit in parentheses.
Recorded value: 4000 (rpm)
